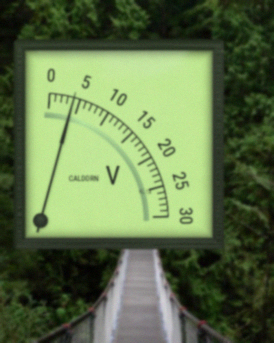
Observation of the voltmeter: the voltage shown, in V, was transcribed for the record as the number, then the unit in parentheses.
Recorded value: 4 (V)
